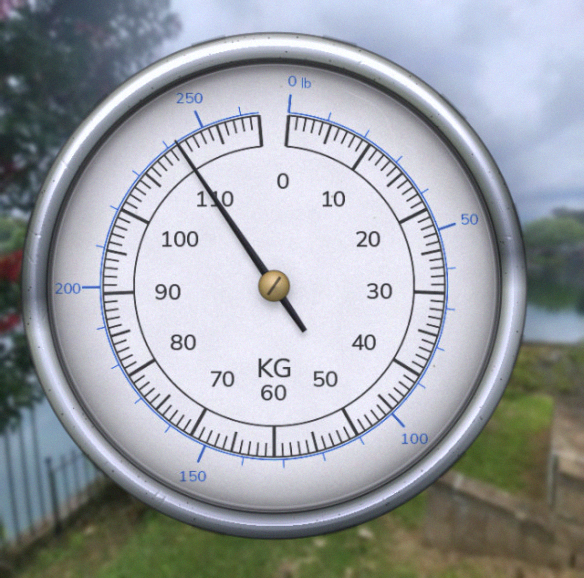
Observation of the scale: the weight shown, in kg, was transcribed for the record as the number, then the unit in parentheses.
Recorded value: 110 (kg)
